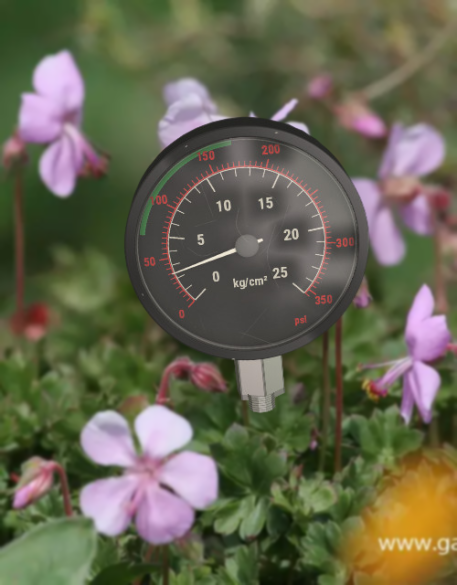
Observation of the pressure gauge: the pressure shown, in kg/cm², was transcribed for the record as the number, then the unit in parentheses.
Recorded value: 2.5 (kg/cm²)
